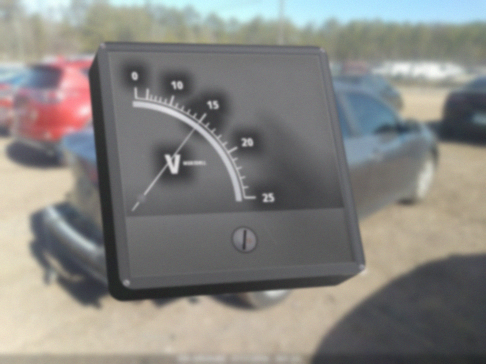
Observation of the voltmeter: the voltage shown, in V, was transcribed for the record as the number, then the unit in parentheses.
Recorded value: 15 (V)
